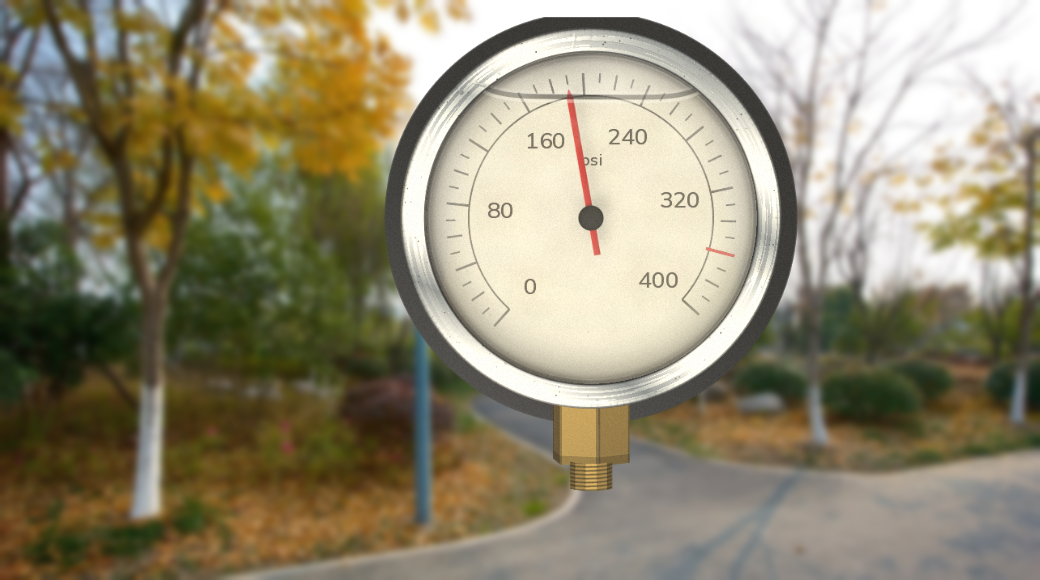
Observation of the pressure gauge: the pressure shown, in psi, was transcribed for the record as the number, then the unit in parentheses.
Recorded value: 190 (psi)
